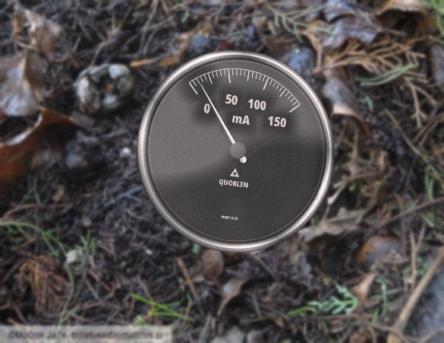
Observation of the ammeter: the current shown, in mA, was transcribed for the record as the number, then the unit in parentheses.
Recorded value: 10 (mA)
